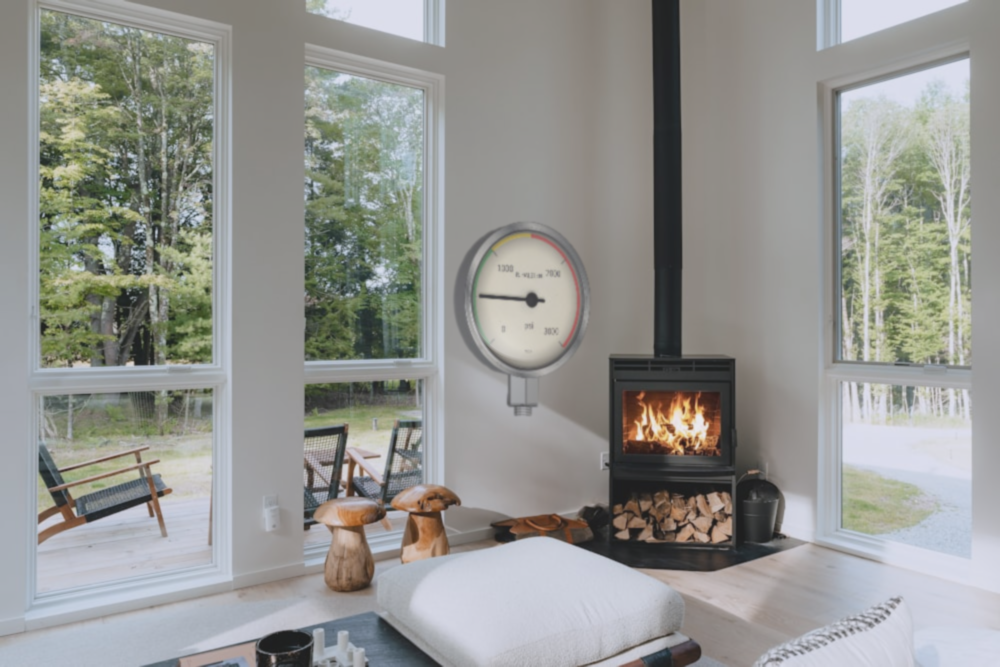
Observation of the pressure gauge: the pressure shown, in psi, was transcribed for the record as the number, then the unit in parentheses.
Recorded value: 500 (psi)
